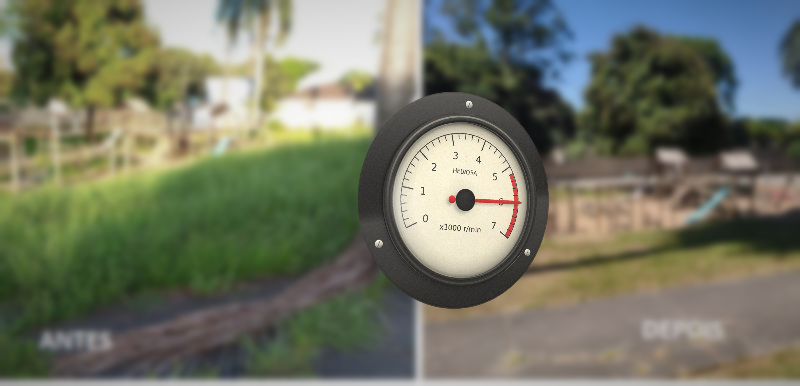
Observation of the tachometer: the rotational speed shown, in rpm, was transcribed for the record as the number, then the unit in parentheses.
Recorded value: 6000 (rpm)
